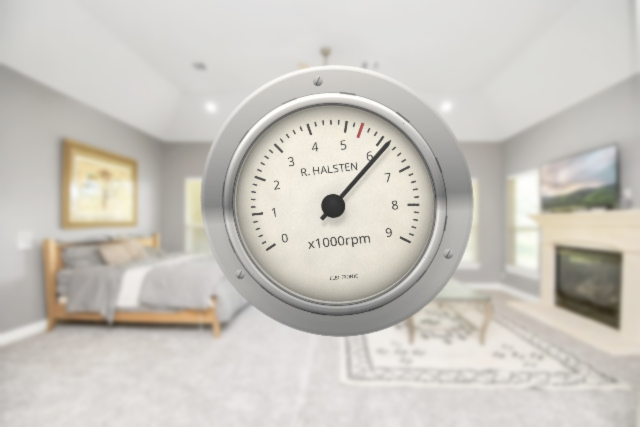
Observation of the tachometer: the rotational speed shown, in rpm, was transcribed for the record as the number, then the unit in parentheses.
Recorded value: 6200 (rpm)
